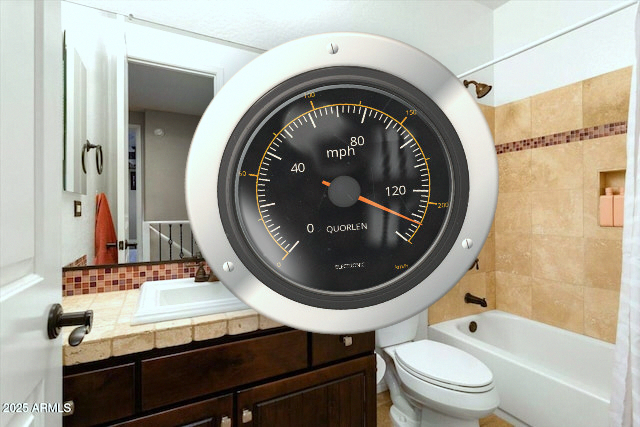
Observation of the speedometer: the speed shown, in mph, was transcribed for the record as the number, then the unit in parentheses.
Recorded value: 132 (mph)
